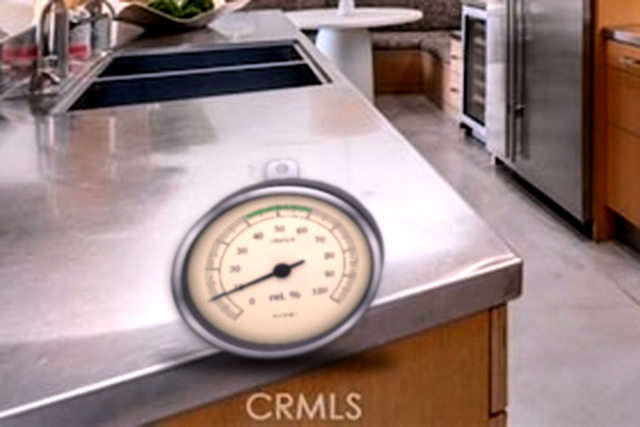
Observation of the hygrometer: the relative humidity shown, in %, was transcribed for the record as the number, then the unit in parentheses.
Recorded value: 10 (%)
